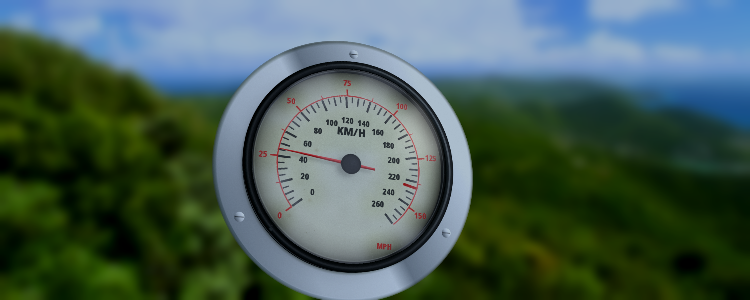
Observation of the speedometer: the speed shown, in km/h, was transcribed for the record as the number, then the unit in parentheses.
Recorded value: 45 (km/h)
